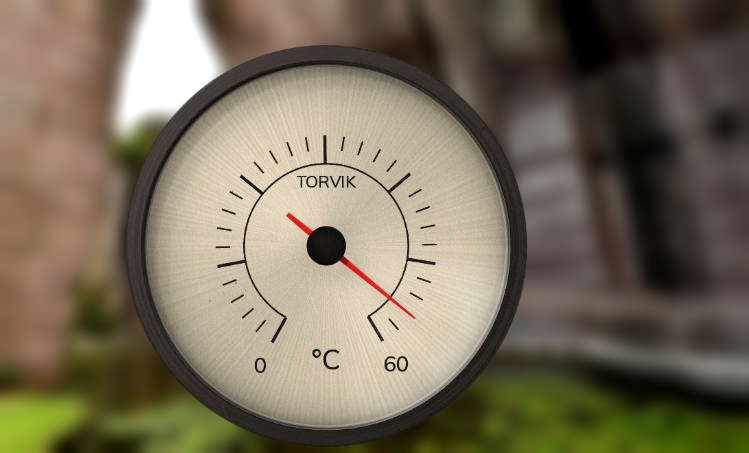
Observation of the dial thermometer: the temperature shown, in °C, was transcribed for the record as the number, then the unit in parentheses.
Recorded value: 56 (°C)
